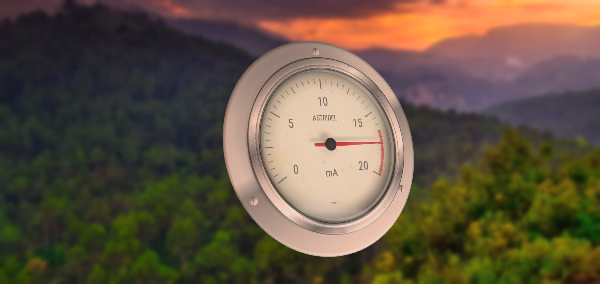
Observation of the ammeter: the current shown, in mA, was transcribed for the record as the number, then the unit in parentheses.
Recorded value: 17.5 (mA)
